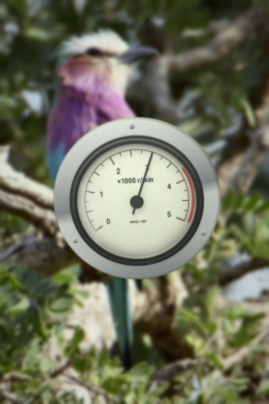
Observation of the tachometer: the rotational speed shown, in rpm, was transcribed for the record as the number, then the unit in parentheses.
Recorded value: 3000 (rpm)
